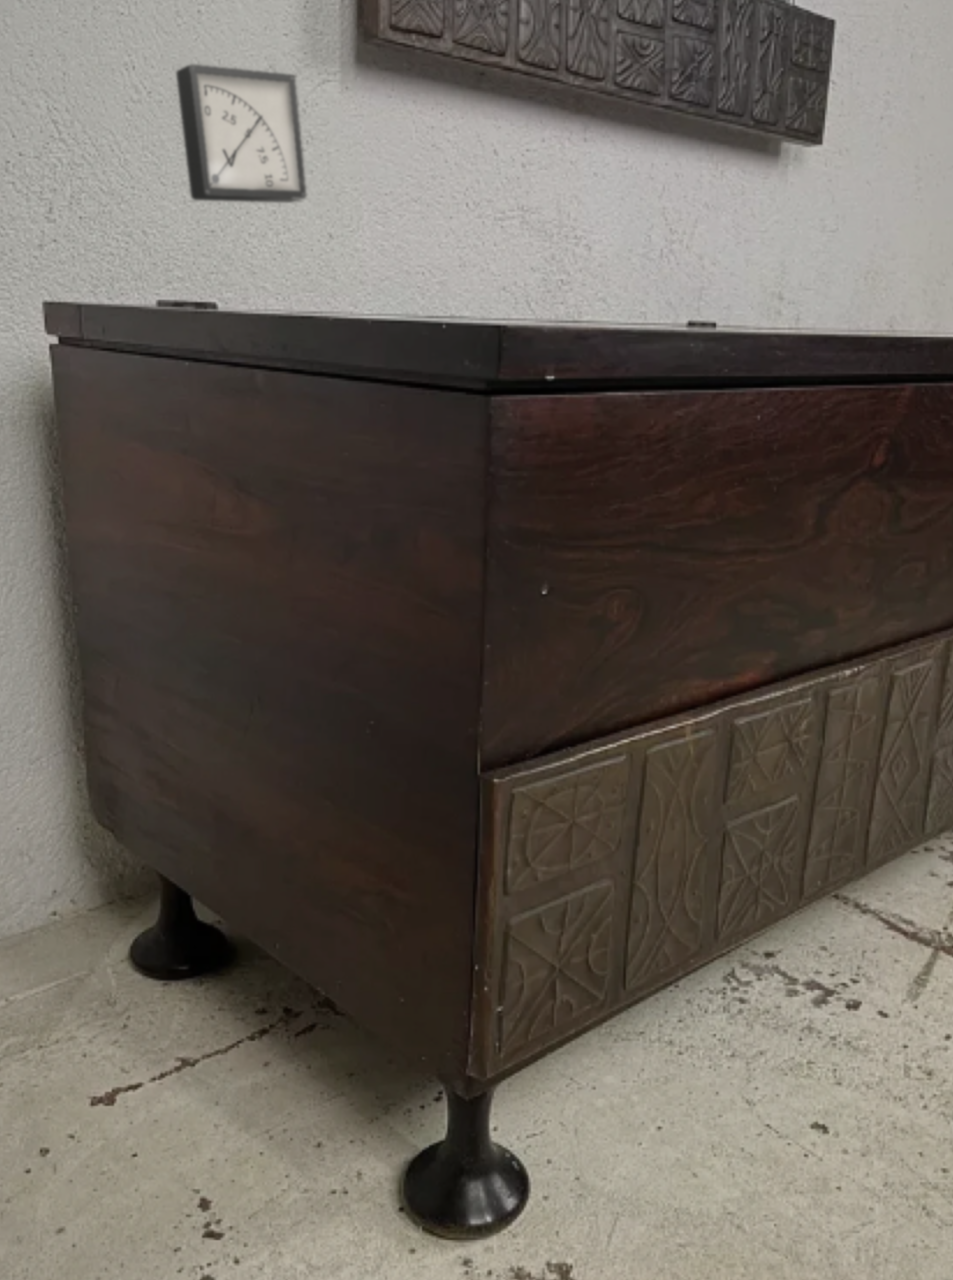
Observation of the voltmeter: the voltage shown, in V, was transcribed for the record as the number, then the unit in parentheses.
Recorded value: 5 (V)
